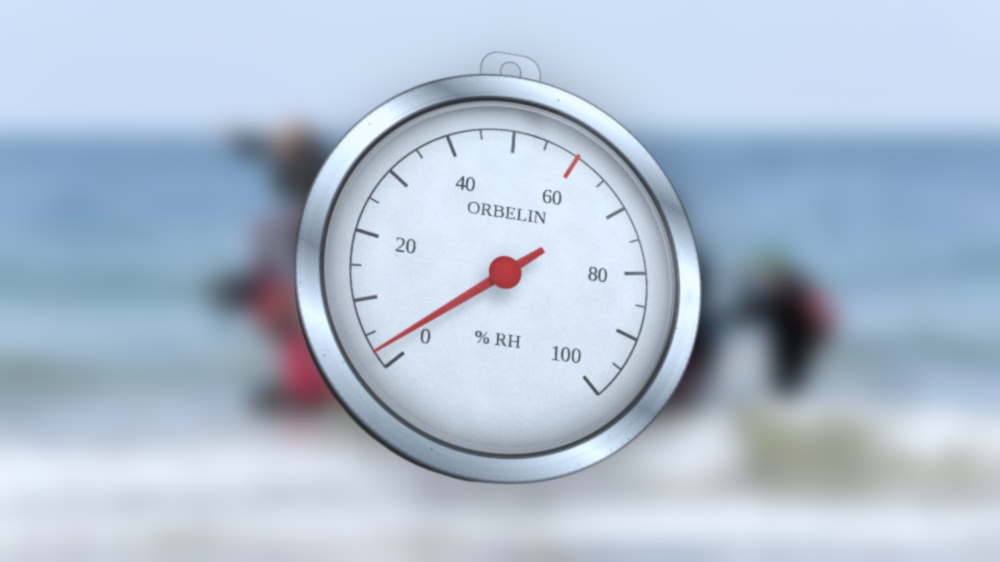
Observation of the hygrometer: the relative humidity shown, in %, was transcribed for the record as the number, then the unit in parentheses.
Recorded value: 2.5 (%)
